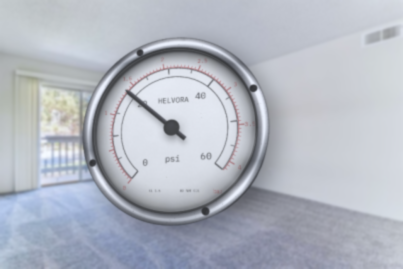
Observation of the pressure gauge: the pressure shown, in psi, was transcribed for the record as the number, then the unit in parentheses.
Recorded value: 20 (psi)
